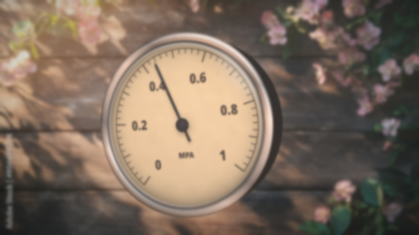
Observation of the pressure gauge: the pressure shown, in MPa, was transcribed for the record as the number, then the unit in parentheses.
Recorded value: 0.44 (MPa)
